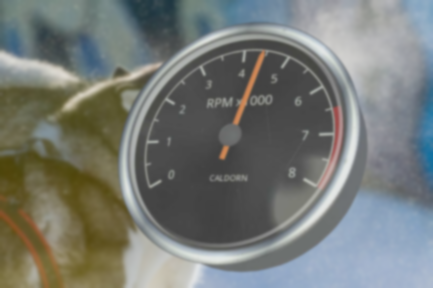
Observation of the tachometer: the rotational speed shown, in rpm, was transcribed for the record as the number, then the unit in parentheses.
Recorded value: 4500 (rpm)
